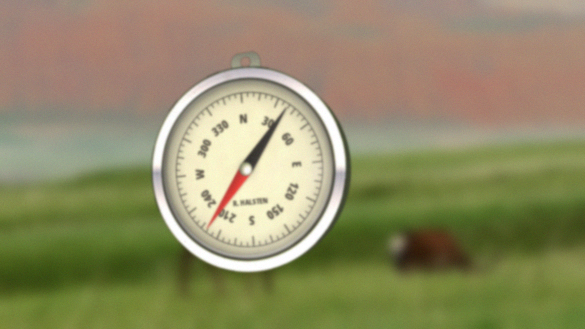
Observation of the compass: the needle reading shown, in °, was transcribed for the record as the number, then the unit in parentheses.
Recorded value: 220 (°)
